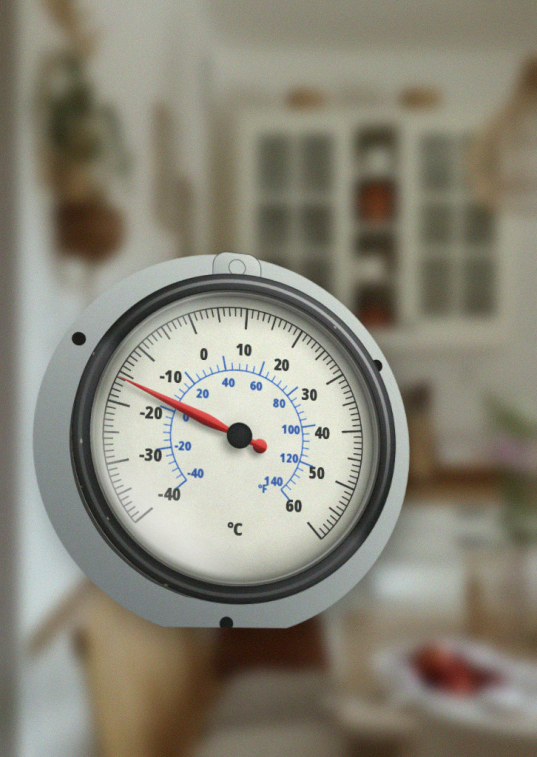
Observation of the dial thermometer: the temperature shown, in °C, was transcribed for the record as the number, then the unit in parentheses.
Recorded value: -16 (°C)
